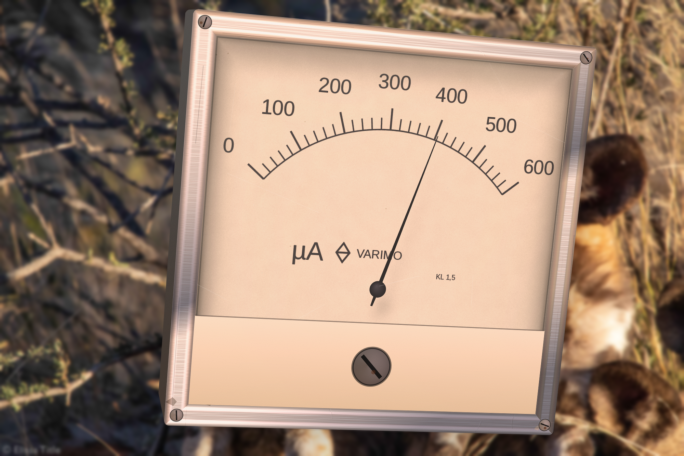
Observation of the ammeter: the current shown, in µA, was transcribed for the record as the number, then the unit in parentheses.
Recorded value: 400 (µA)
